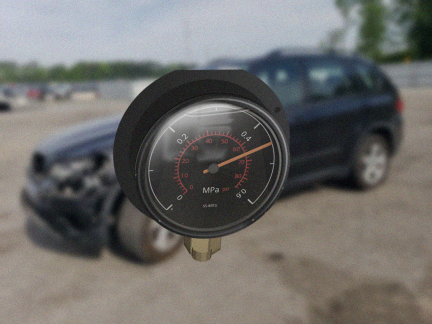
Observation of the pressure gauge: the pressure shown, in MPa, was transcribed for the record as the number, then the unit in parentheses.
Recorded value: 0.45 (MPa)
